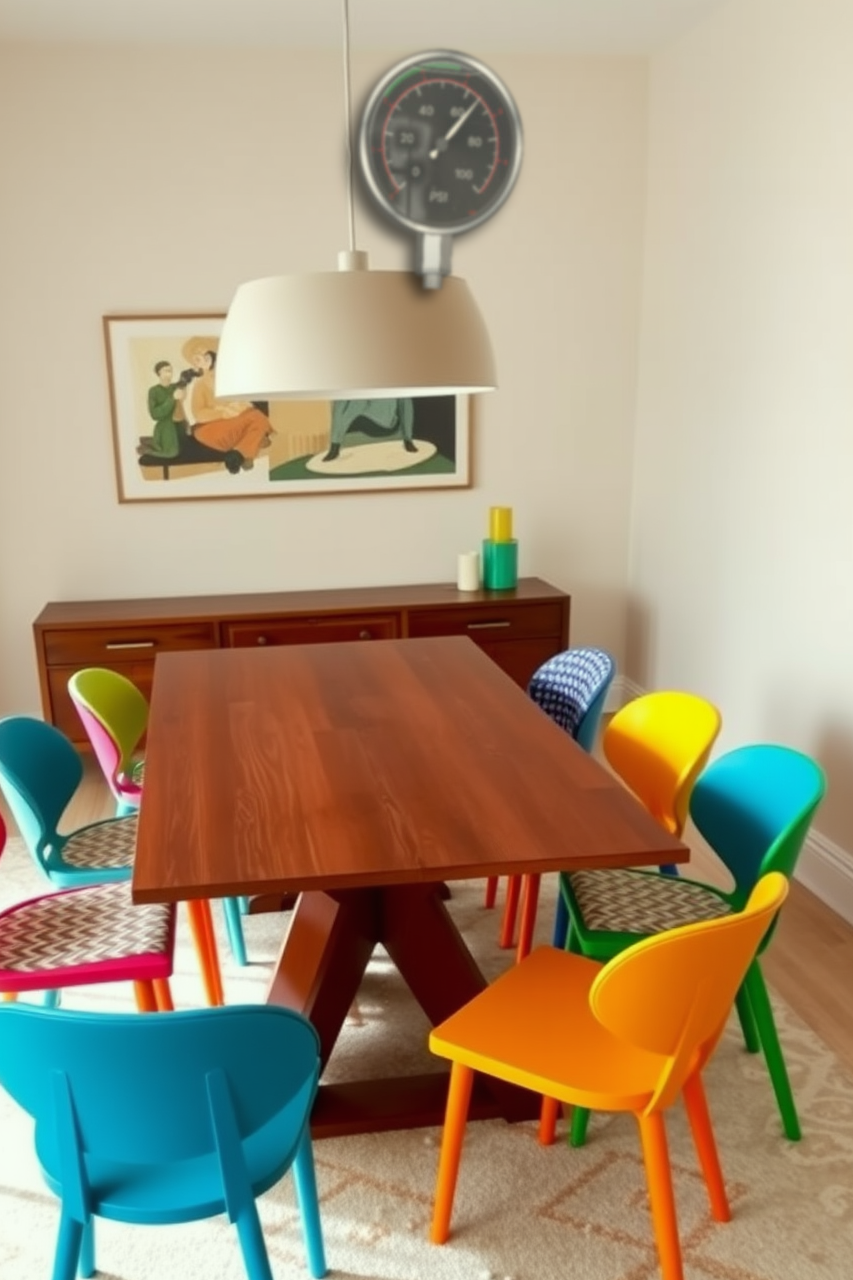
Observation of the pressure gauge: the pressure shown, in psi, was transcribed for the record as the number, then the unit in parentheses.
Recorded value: 65 (psi)
